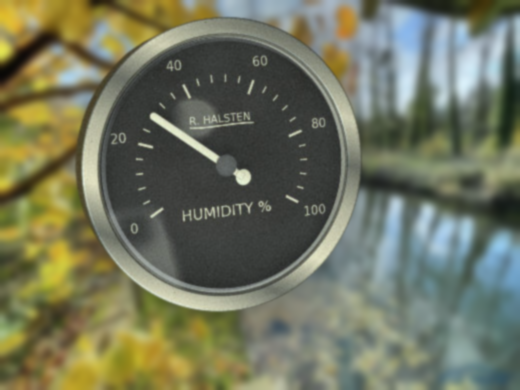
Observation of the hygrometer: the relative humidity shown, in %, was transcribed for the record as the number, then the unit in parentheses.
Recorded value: 28 (%)
